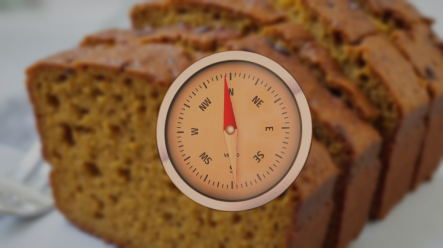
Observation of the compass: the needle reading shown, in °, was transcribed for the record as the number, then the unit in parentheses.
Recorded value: 355 (°)
